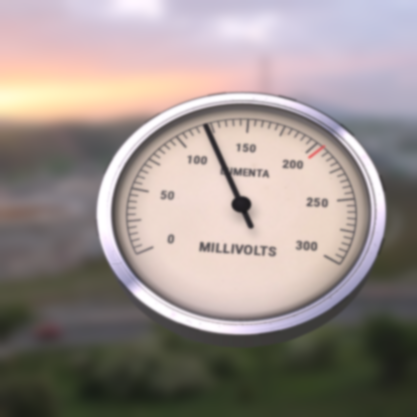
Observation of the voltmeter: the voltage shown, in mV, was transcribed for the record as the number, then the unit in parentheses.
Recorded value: 120 (mV)
